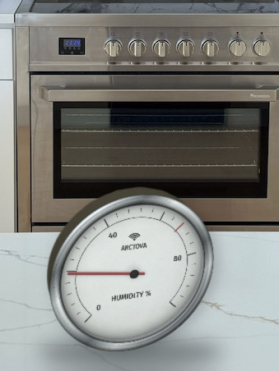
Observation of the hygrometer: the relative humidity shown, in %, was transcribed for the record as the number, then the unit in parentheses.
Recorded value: 20 (%)
